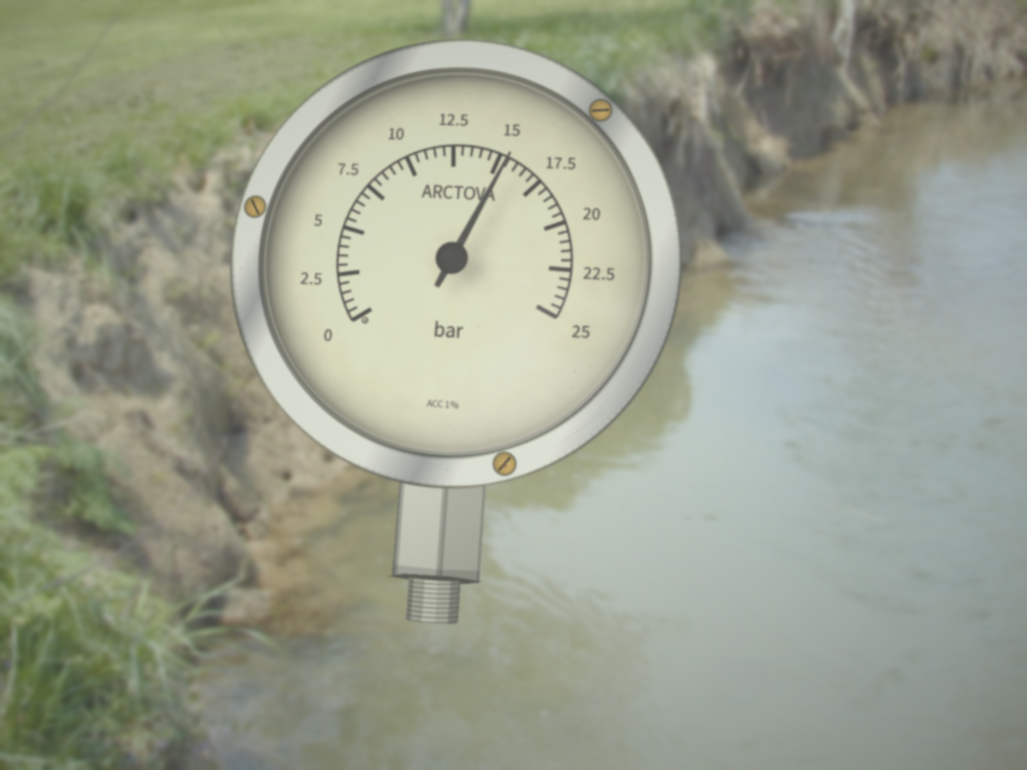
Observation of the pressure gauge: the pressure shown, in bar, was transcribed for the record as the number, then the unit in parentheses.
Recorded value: 15.5 (bar)
